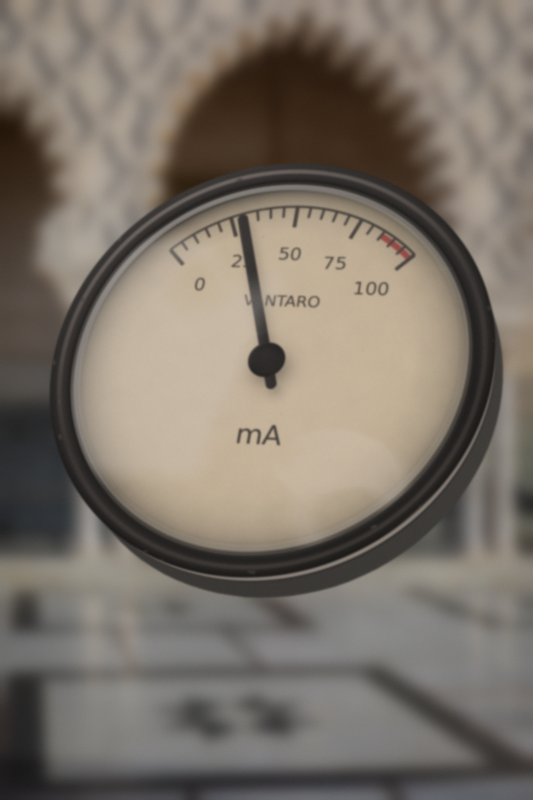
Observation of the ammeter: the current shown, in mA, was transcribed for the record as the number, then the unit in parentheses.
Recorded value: 30 (mA)
